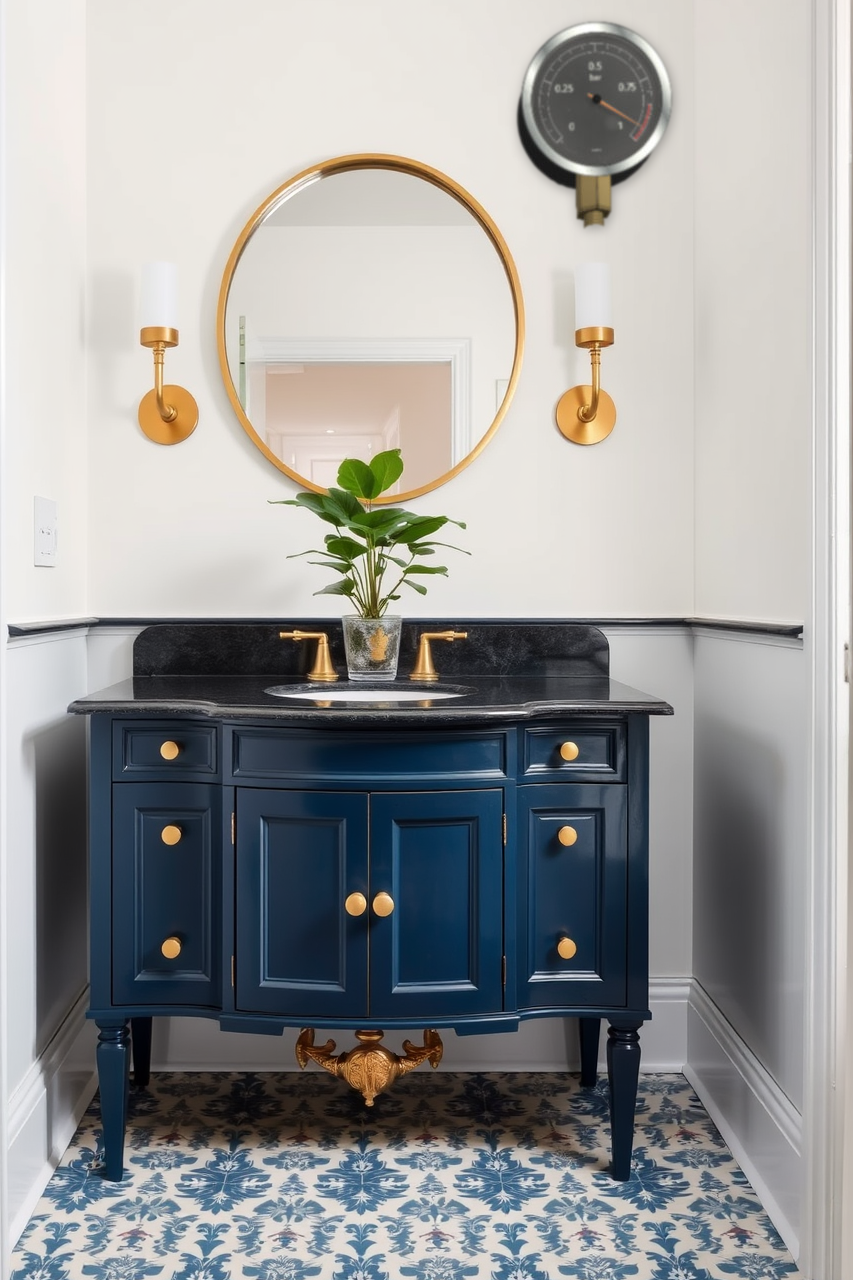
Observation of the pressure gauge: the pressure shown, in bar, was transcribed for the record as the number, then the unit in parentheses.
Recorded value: 0.95 (bar)
